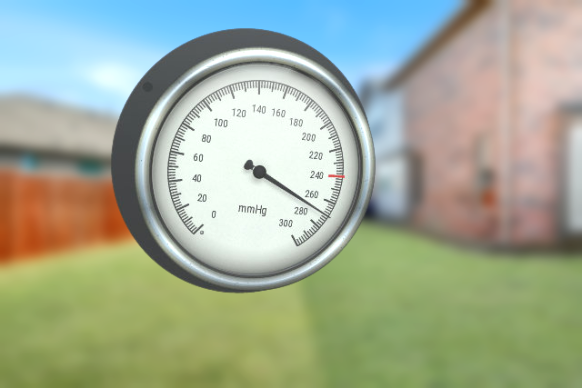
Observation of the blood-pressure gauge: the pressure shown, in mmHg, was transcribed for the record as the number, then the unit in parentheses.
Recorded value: 270 (mmHg)
